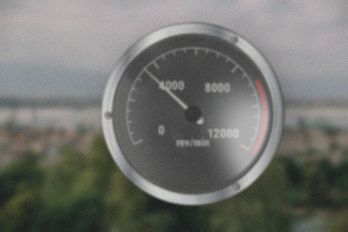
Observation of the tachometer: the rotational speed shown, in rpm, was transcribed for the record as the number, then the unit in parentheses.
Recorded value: 3500 (rpm)
